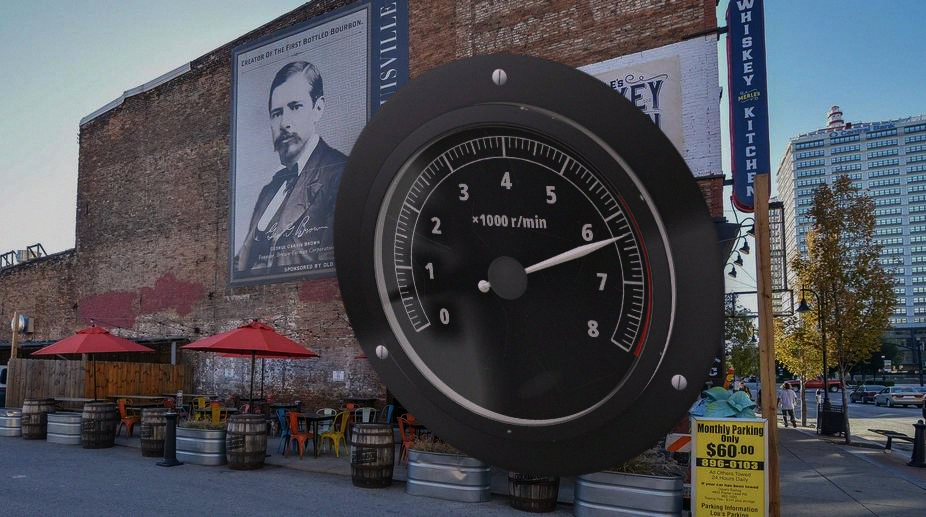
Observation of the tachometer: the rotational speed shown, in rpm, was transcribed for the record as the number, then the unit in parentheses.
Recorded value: 6300 (rpm)
